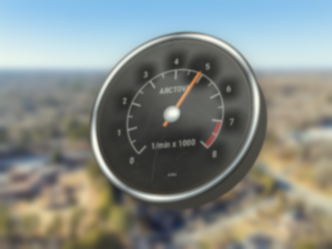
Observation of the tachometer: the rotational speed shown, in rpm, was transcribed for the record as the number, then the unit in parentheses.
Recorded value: 5000 (rpm)
